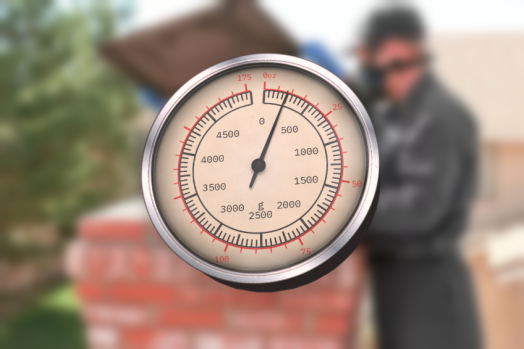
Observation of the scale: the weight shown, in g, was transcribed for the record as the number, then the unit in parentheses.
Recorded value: 250 (g)
